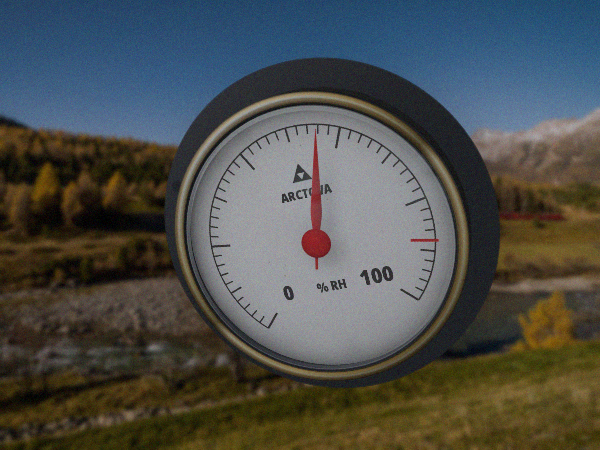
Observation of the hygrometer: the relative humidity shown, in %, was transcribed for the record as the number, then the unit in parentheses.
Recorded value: 56 (%)
